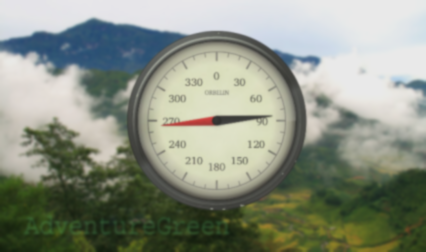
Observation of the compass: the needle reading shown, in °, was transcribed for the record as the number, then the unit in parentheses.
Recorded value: 265 (°)
